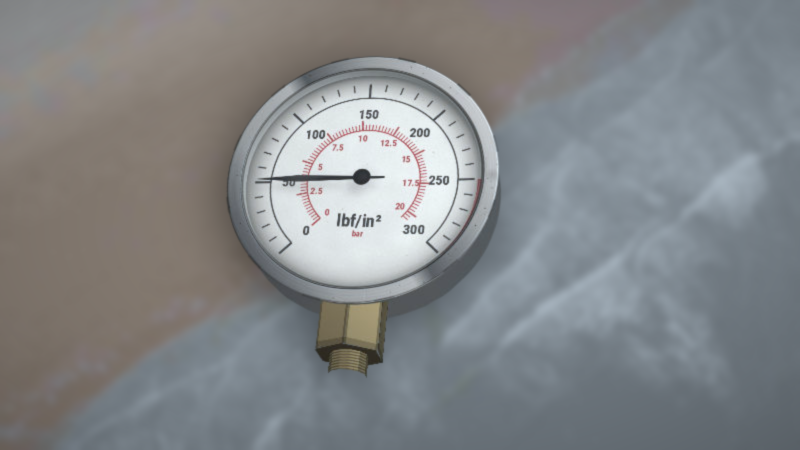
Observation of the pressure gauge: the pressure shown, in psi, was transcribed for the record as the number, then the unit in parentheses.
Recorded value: 50 (psi)
